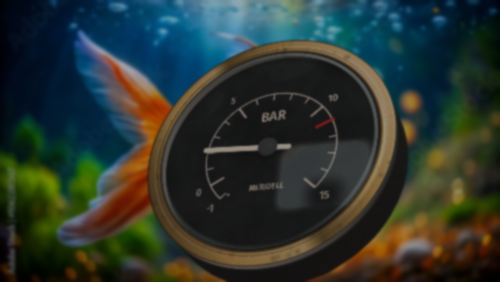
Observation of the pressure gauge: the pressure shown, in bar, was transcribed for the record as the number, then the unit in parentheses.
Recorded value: 2 (bar)
